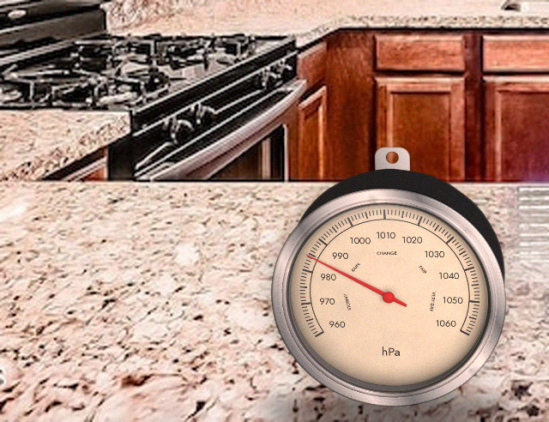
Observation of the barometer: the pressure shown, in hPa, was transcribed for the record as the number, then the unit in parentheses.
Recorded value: 985 (hPa)
